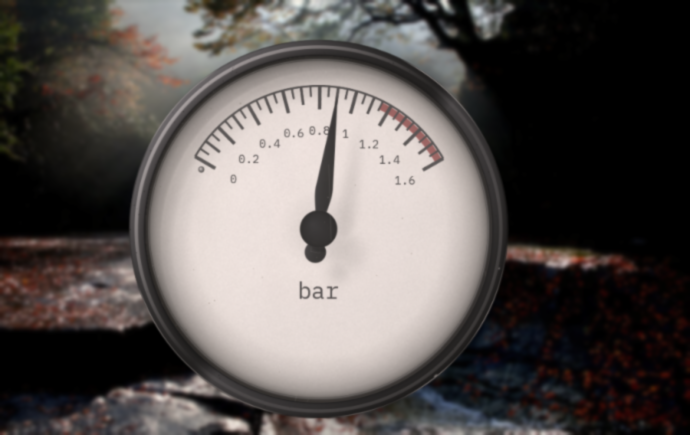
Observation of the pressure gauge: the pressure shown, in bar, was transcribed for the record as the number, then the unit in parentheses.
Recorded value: 0.9 (bar)
